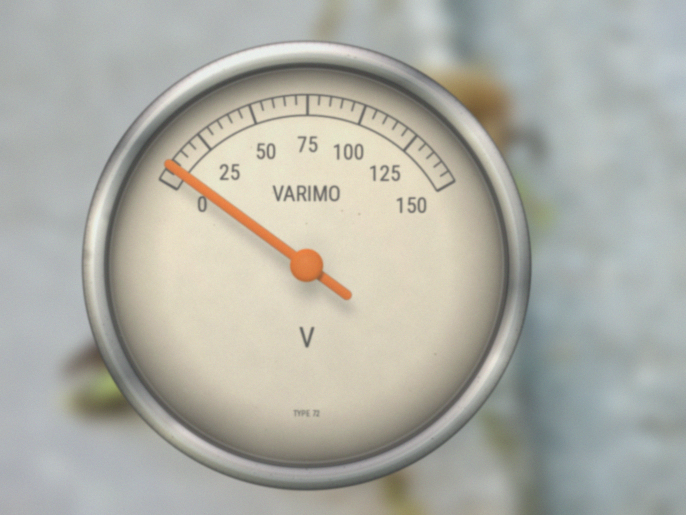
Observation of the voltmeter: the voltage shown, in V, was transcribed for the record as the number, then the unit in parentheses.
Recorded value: 7.5 (V)
